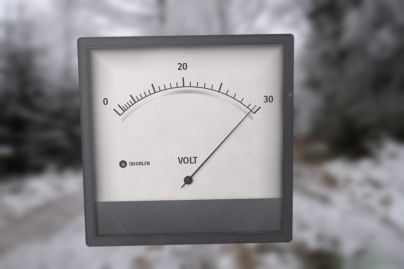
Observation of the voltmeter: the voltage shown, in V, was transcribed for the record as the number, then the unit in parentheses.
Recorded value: 29.5 (V)
